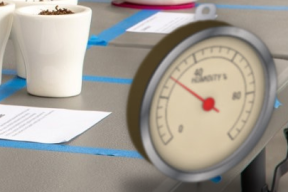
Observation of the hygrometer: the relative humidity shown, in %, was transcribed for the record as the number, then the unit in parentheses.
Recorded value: 28 (%)
